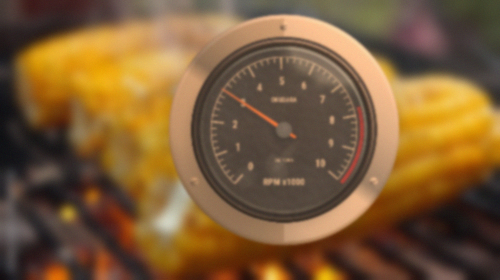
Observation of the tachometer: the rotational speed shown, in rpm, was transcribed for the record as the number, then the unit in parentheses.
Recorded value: 3000 (rpm)
